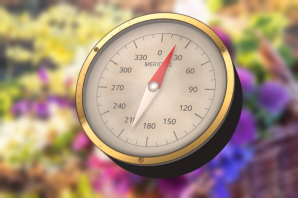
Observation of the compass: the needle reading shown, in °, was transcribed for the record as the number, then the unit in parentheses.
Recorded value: 20 (°)
